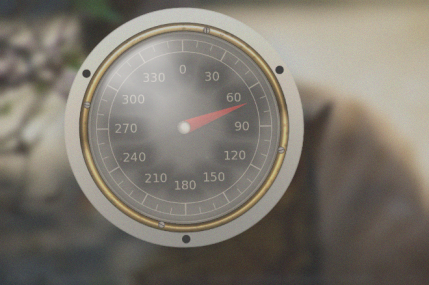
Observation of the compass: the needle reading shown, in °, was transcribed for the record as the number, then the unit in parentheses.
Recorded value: 70 (°)
